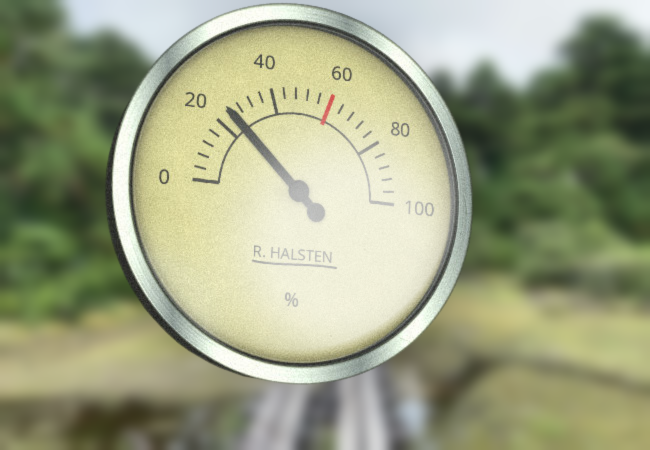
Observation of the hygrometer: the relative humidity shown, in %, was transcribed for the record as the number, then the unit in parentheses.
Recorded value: 24 (%)
